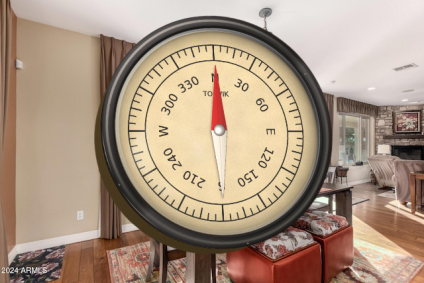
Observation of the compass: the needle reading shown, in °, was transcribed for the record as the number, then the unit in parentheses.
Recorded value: 0 (°)
